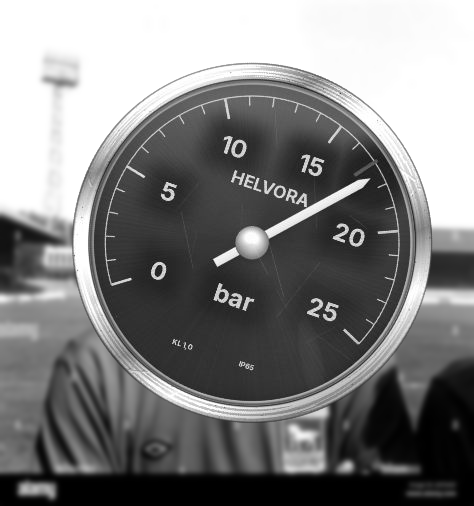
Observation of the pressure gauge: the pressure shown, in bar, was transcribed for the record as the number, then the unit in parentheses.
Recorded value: 17.5 (bar)
